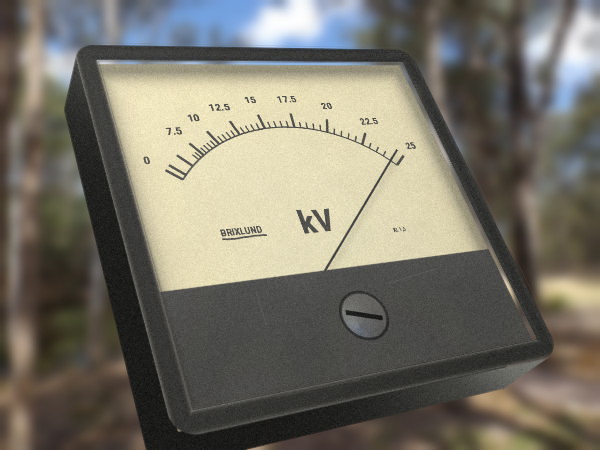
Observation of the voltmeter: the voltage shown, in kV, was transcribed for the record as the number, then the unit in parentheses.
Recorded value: 24.5 (kV)
